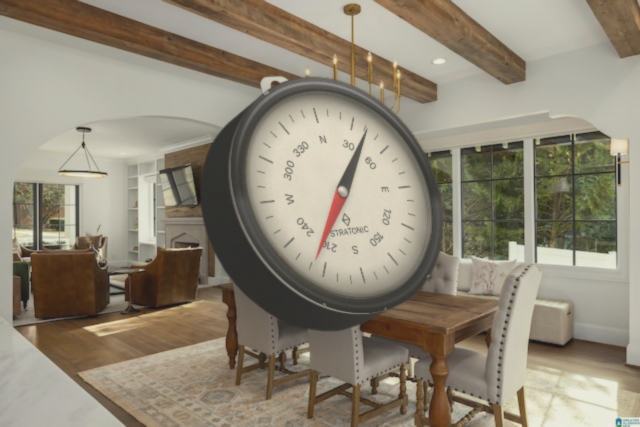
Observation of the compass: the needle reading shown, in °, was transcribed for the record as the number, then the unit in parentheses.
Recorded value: 220 (°)
